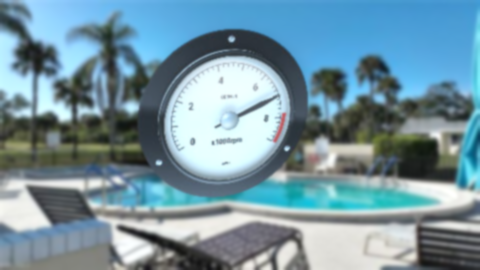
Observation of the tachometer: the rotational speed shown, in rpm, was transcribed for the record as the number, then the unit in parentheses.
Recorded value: 7000 (rpm)
